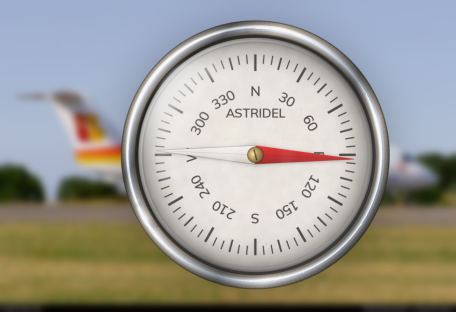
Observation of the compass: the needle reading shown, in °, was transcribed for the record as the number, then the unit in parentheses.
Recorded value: 92.5 (°)
